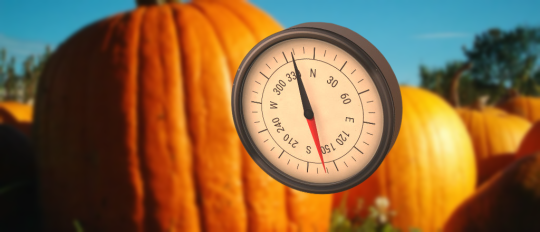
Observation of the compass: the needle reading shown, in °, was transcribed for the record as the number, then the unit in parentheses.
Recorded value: 160 (°)
